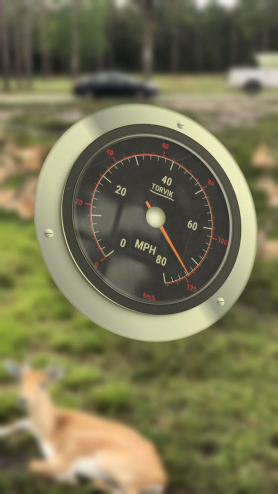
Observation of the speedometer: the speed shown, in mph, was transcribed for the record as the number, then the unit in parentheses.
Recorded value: 74 (mph)
